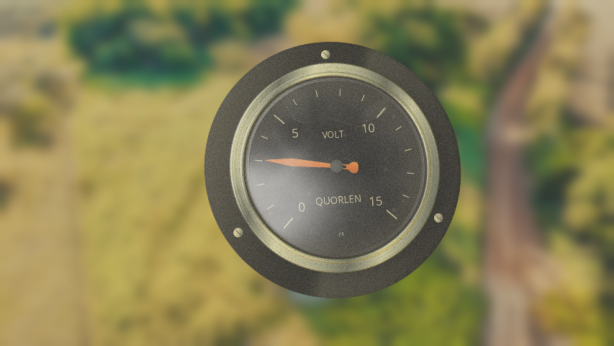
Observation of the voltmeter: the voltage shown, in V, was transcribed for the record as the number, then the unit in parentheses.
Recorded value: 3 (V)
